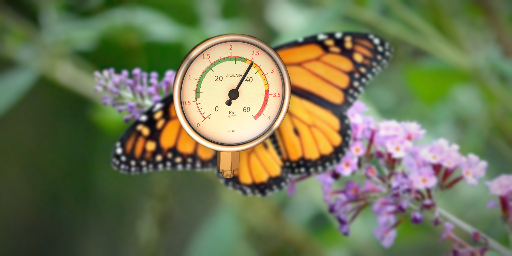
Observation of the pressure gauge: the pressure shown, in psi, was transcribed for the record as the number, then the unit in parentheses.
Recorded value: 36 (psi)
